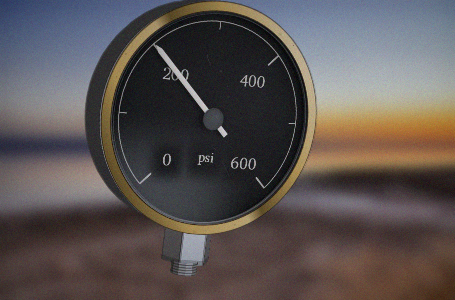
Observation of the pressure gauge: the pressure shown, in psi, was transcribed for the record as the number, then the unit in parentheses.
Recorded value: 200 (psi)
